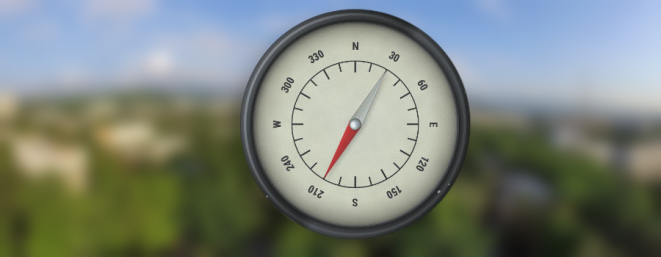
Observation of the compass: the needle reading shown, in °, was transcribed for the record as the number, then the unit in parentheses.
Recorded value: 210 (°)
